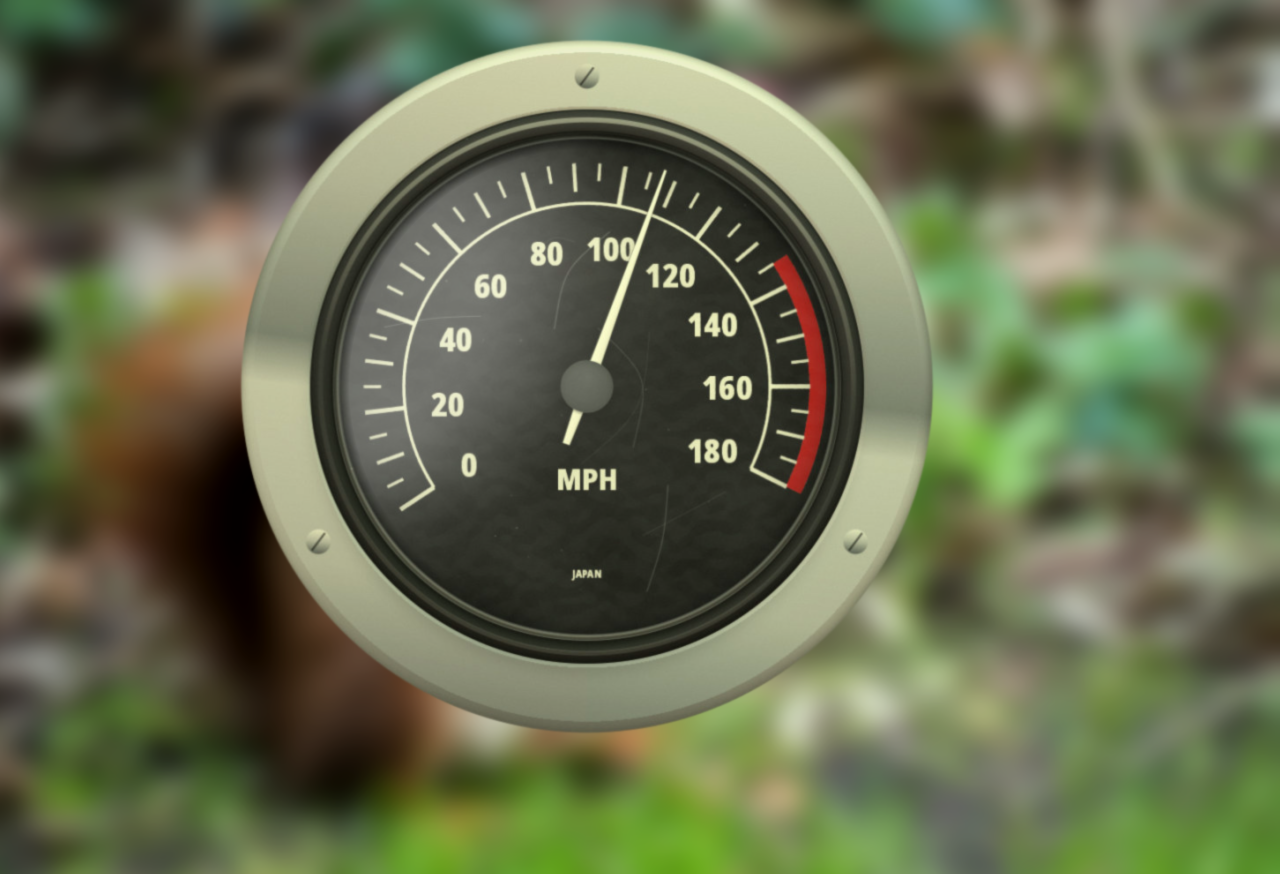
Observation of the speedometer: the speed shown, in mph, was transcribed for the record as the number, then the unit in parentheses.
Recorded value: 107.5 (mph)
